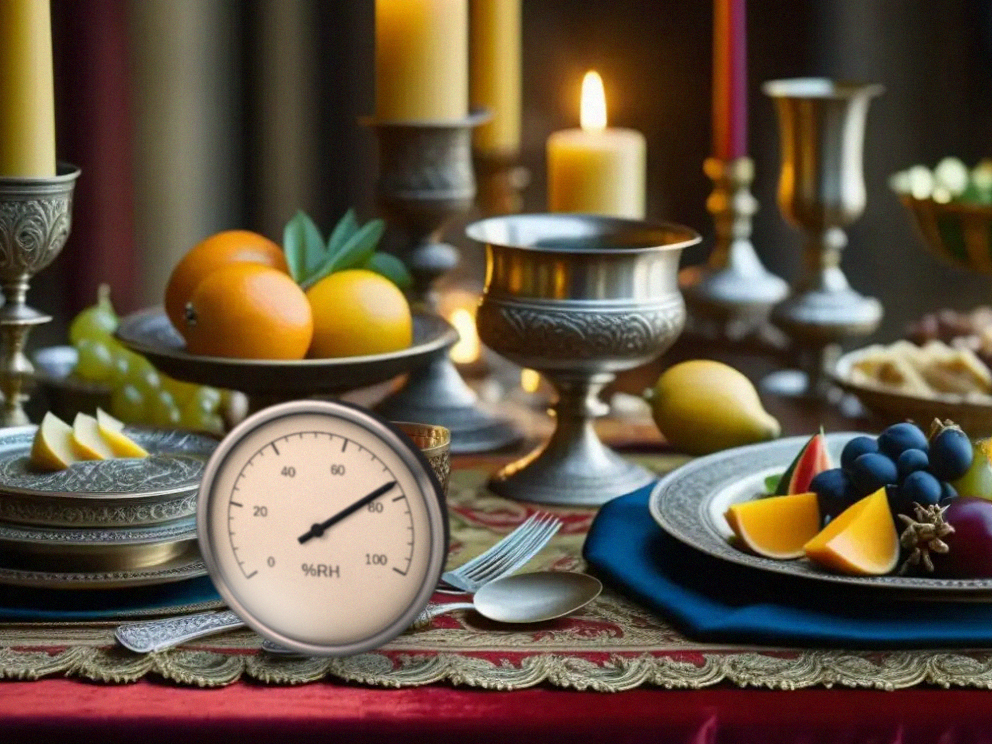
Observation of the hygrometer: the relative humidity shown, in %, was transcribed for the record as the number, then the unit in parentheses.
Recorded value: 76 (%)
